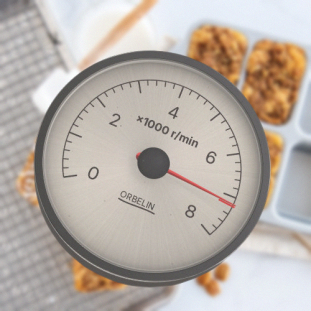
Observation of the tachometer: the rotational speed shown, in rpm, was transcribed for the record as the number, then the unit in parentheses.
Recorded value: 7200 (rpm)
